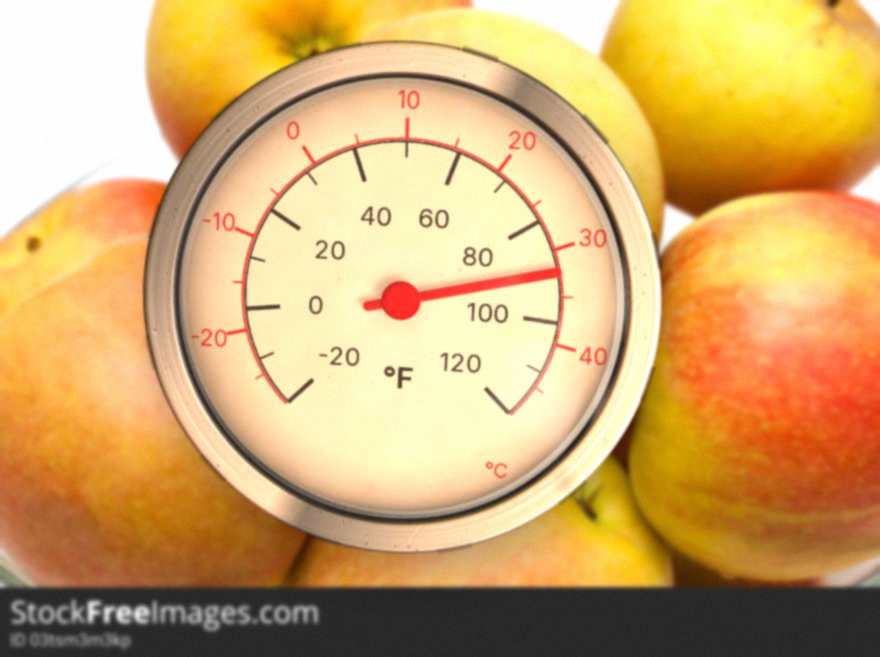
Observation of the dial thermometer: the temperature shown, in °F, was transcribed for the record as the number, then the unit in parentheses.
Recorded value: 90 (°F)
